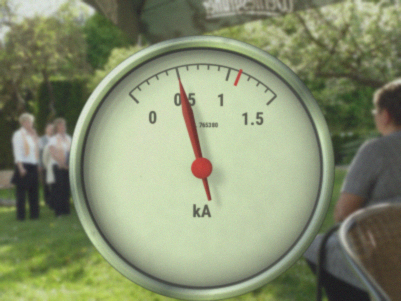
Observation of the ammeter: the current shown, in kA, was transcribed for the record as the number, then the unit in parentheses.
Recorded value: 0.5 (kA)
